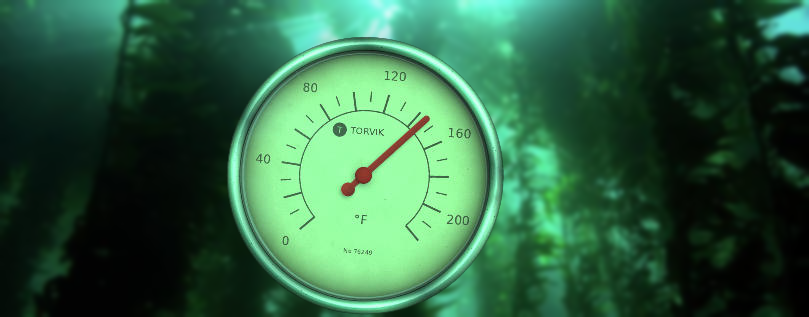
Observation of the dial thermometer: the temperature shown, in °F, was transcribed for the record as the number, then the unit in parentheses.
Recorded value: 145 (°F)
